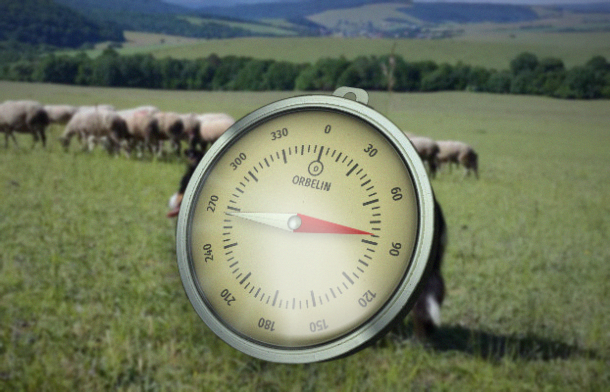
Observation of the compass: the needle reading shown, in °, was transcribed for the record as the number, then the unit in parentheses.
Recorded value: 85 (°)
